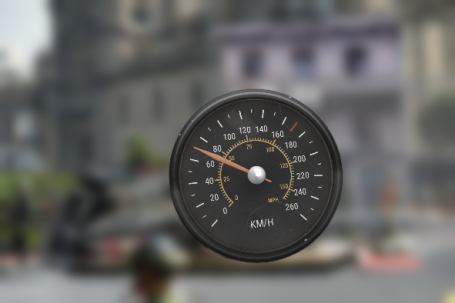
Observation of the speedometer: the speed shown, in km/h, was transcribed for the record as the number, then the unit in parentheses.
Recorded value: 70 (km/h)
